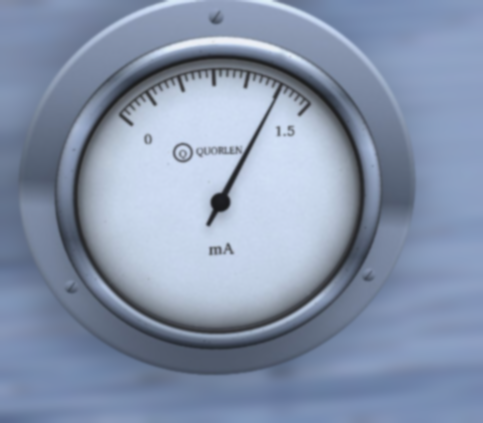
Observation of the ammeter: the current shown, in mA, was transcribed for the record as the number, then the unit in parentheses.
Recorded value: 1.25 (mA)
